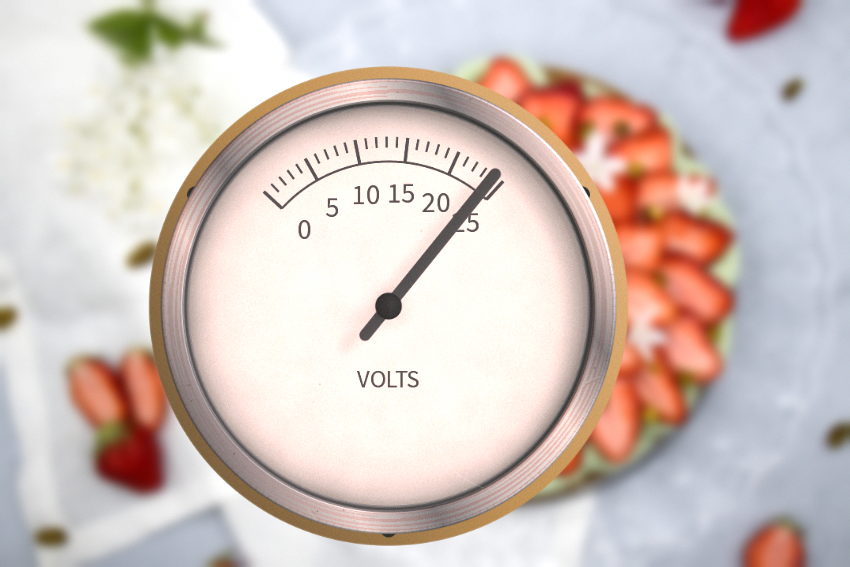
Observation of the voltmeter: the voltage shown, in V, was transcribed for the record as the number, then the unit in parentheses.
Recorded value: 24 (V)
